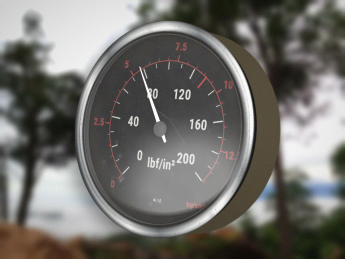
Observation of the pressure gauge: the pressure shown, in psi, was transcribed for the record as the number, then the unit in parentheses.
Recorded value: 80 (psi)
